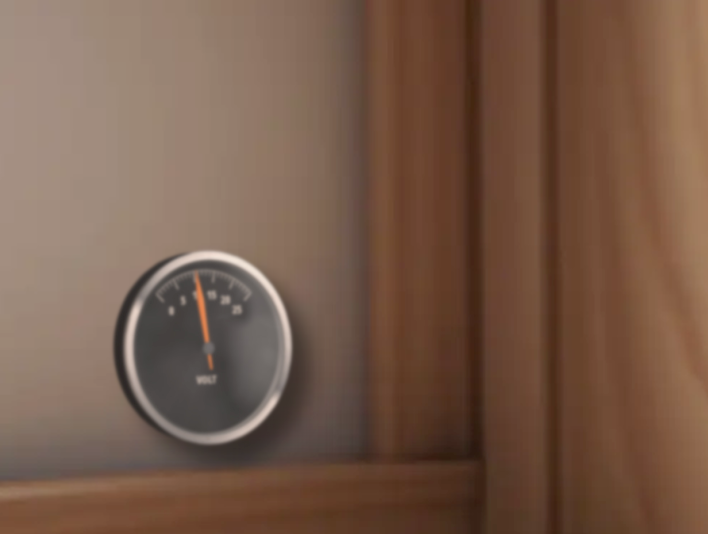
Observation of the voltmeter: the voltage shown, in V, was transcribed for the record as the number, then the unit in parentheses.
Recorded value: 10 (V)
